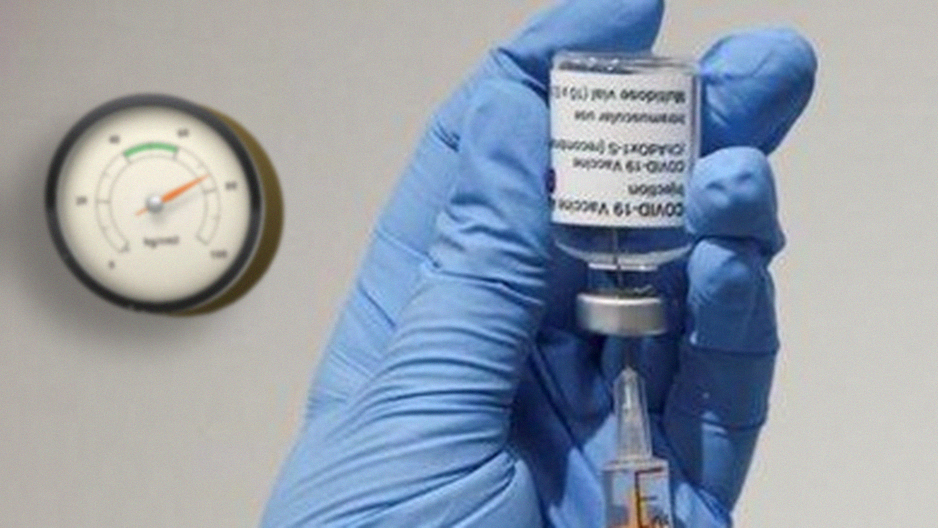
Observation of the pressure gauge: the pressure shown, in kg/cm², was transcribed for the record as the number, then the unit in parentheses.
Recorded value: 75 (kg/cm²)
